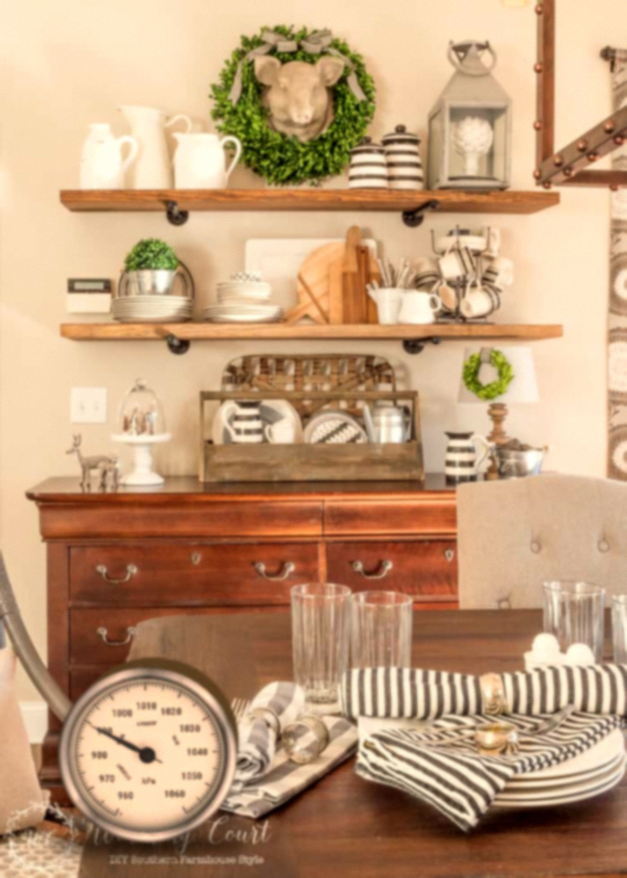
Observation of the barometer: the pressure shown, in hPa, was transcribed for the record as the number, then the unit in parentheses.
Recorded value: 990 (hPa)
